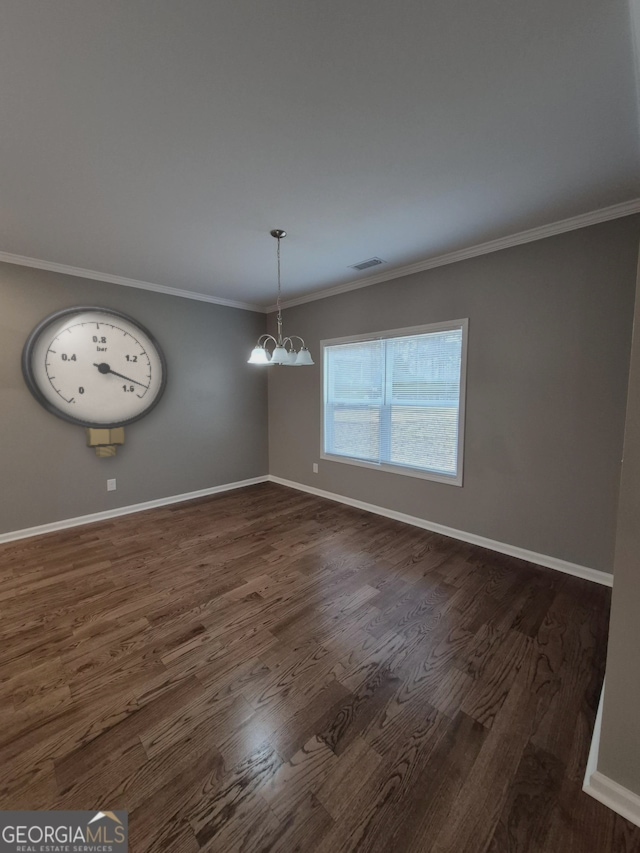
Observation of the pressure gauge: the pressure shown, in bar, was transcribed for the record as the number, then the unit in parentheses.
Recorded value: 1.5 (bar)
